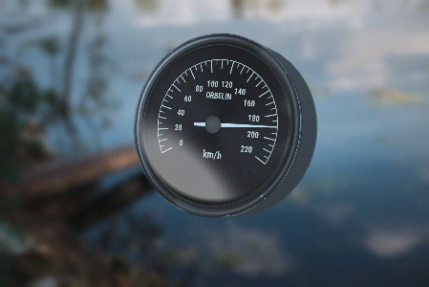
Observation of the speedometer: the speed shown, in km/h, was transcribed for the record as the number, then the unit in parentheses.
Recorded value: 190 (km/h)
